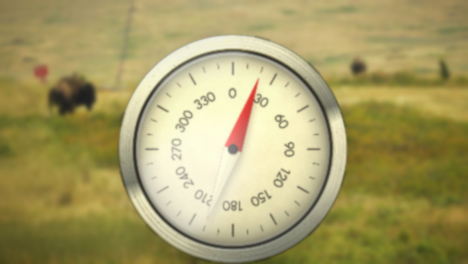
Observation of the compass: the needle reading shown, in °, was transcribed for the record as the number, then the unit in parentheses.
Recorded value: 20 (°)
